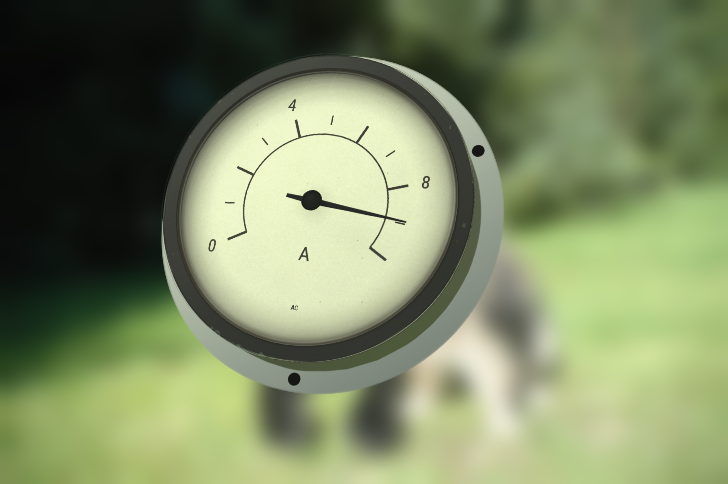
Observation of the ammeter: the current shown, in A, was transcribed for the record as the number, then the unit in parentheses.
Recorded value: 9 (A)
